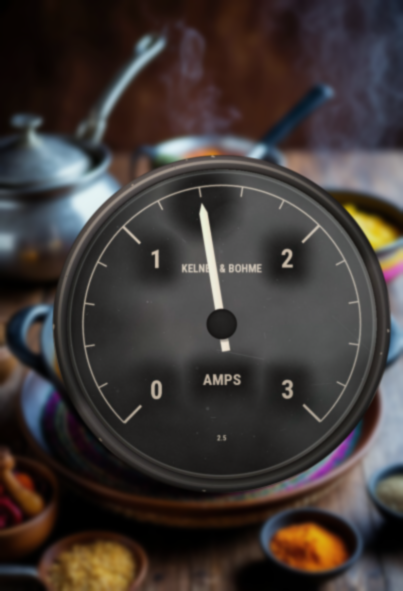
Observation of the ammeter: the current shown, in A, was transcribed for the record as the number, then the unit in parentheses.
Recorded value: 1.4 (A)
